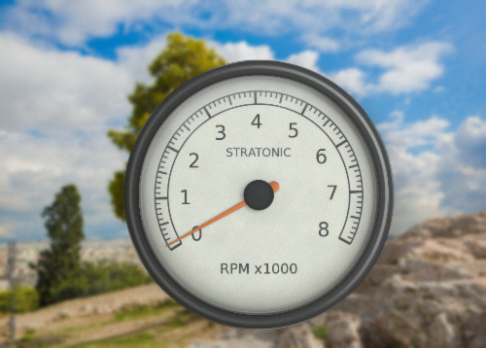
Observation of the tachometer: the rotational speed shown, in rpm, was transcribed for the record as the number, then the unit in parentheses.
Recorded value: 100 (rpm)
